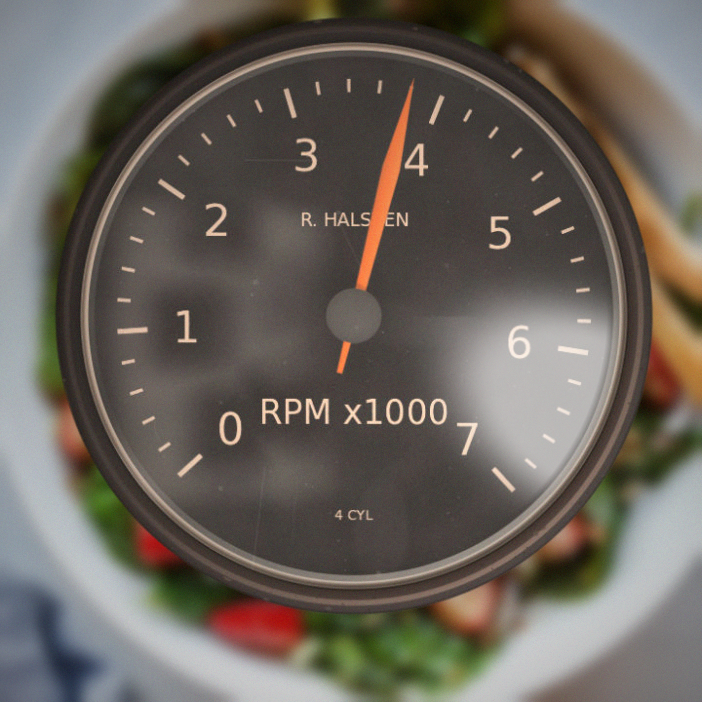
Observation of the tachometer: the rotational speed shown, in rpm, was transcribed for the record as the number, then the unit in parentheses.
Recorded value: 3800 (rpm)
